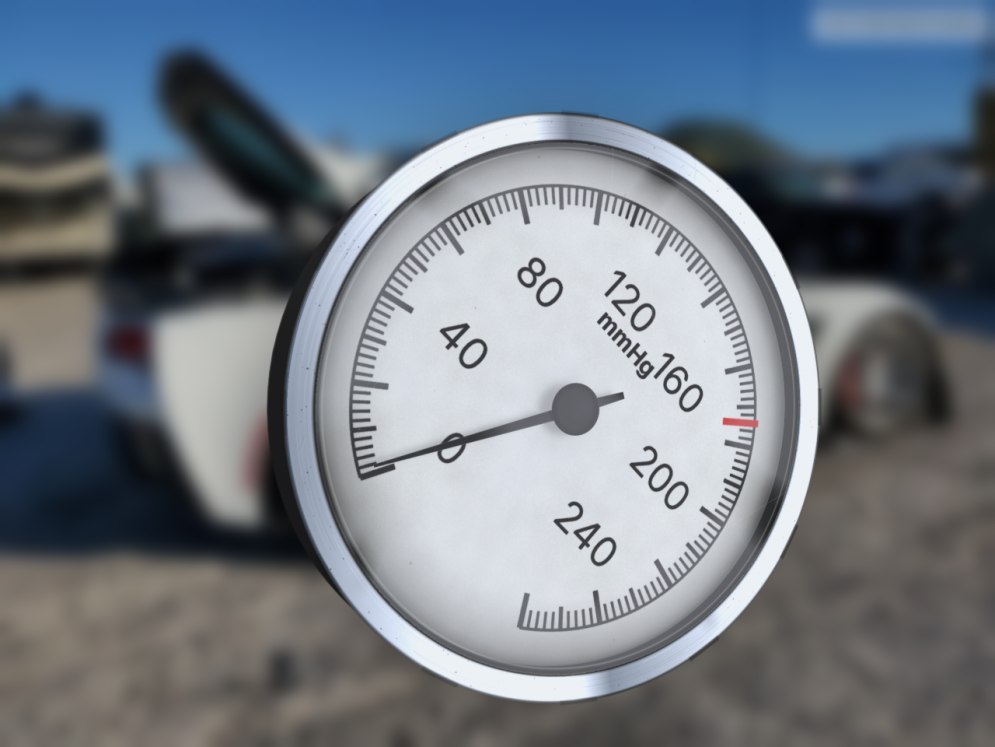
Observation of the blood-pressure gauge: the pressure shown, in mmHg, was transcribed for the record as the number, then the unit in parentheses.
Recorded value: 2 (mmHg)
